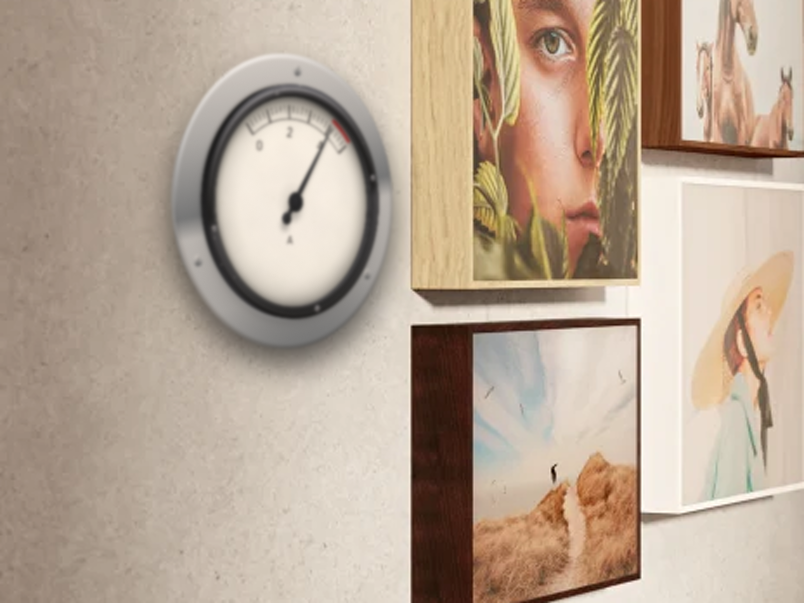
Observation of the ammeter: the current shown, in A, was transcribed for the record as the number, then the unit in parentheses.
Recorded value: 4 (A)
